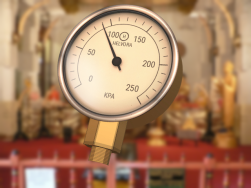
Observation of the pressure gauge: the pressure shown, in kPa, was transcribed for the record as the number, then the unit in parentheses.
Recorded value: 90 (kPa)
